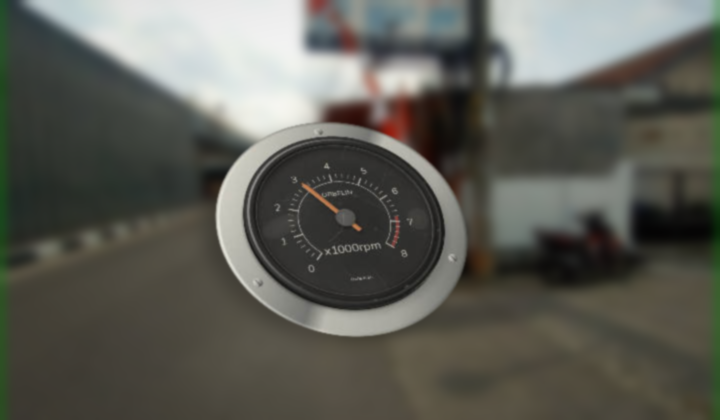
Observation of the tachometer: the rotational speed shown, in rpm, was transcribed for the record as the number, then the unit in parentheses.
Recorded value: 3000 (rpm)
